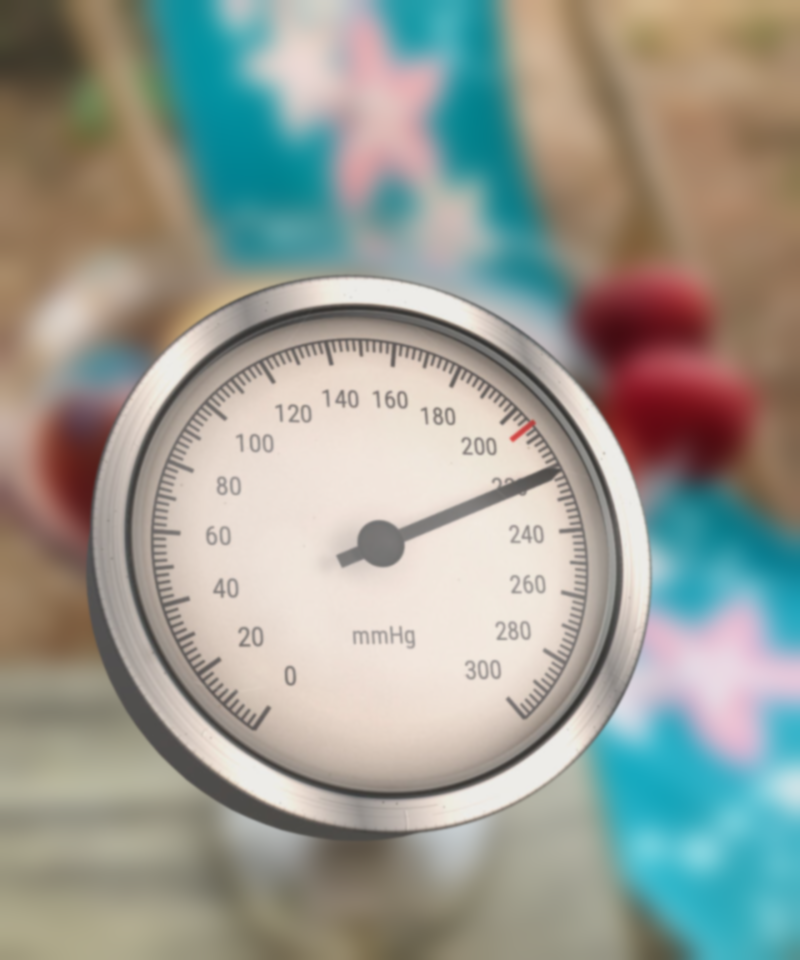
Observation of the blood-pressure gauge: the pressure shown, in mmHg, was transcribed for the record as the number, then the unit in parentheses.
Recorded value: 222 (mmHg)
